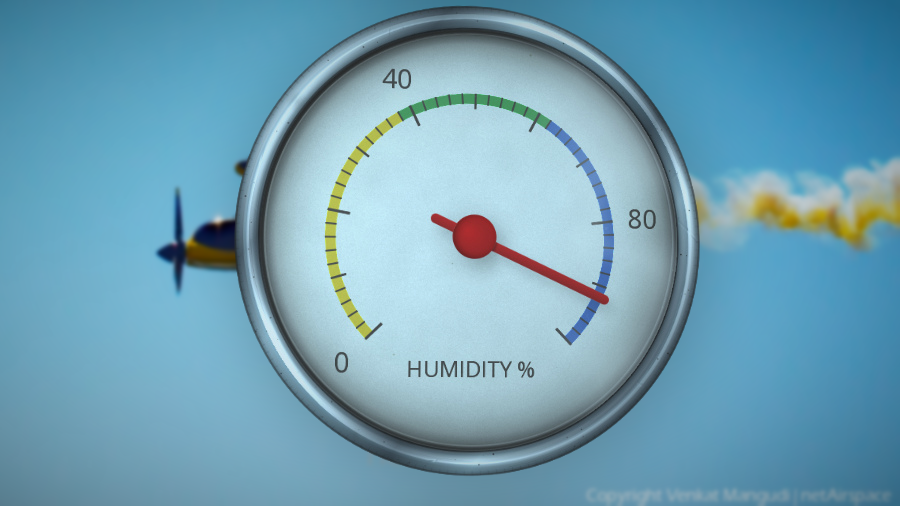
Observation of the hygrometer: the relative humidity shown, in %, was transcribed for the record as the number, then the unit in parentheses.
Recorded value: 92 (%)
